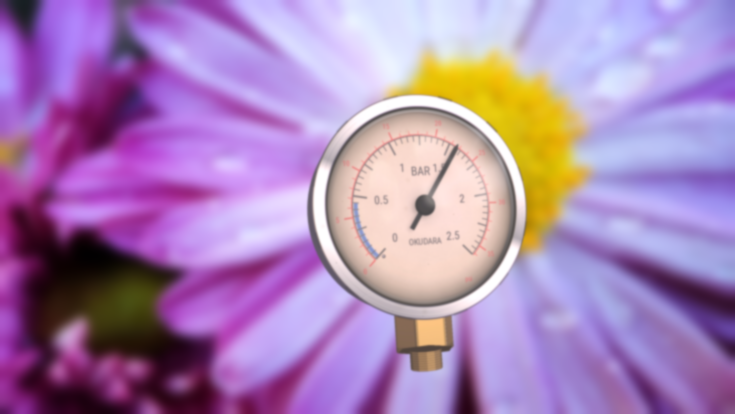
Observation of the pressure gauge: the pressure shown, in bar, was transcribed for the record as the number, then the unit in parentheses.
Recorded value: 1.55 (bar)
